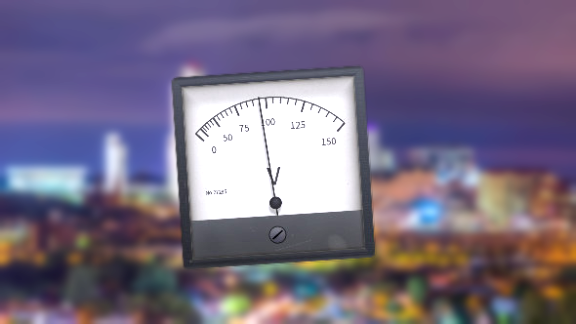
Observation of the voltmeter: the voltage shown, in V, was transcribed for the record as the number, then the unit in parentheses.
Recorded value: 95 (V)
